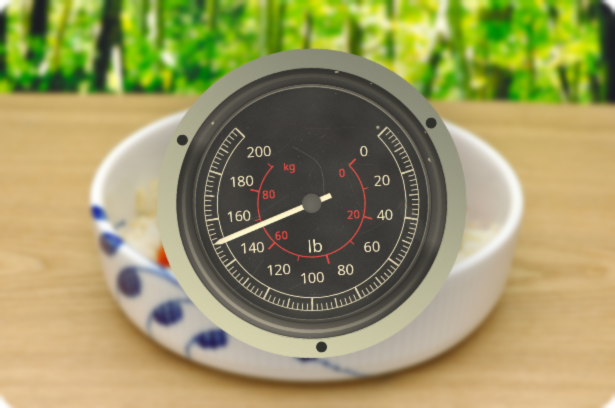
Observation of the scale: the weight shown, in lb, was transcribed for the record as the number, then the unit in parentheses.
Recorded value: 150 (lb)
